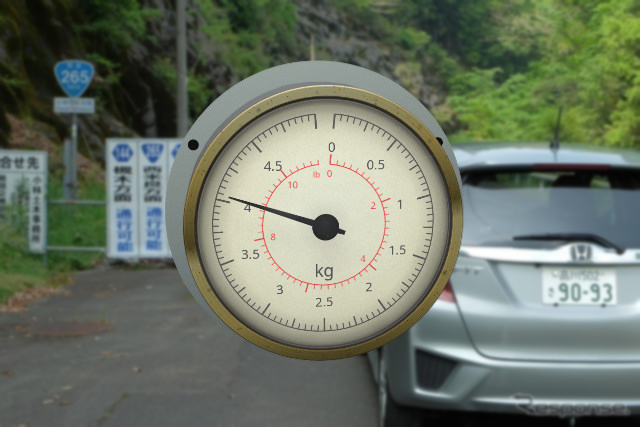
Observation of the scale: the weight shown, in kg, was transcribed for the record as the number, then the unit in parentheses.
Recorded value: 4.05 (kg)
